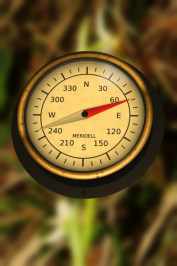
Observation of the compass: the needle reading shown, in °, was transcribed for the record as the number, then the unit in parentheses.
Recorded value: 70 (°)
